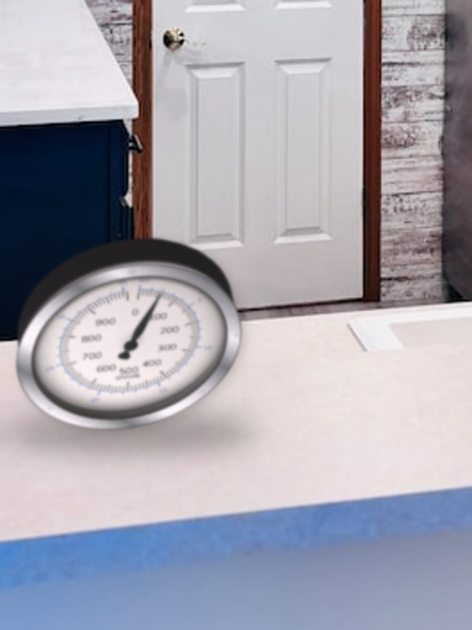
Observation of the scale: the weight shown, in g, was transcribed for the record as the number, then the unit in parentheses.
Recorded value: 50 (g)
